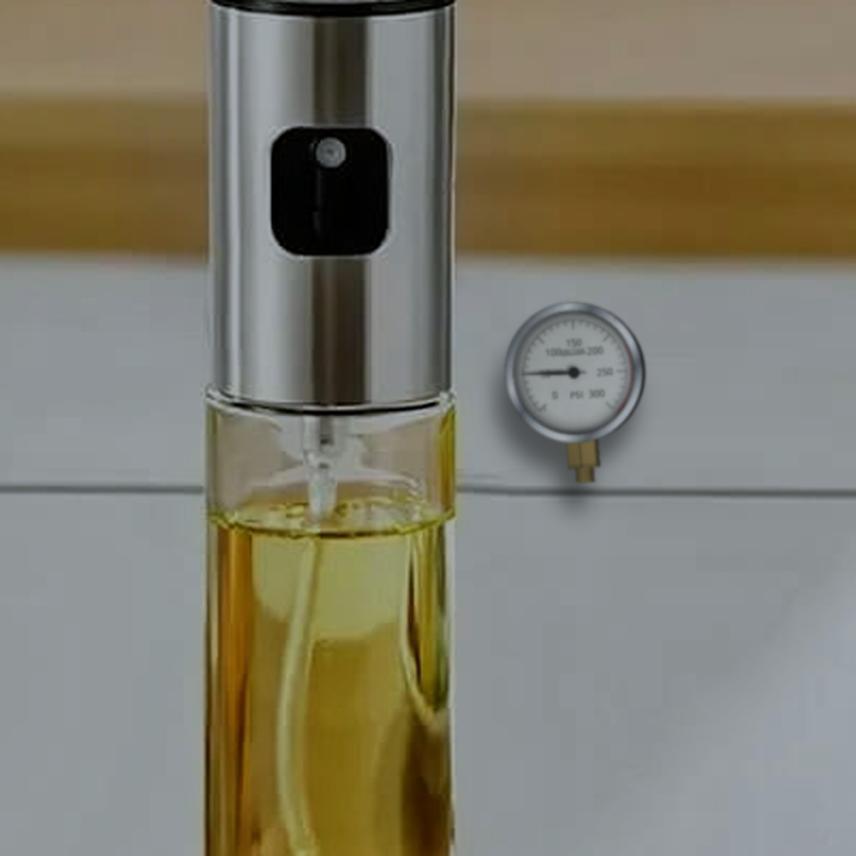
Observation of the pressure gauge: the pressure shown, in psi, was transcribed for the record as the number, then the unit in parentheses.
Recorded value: 50 (psi)
